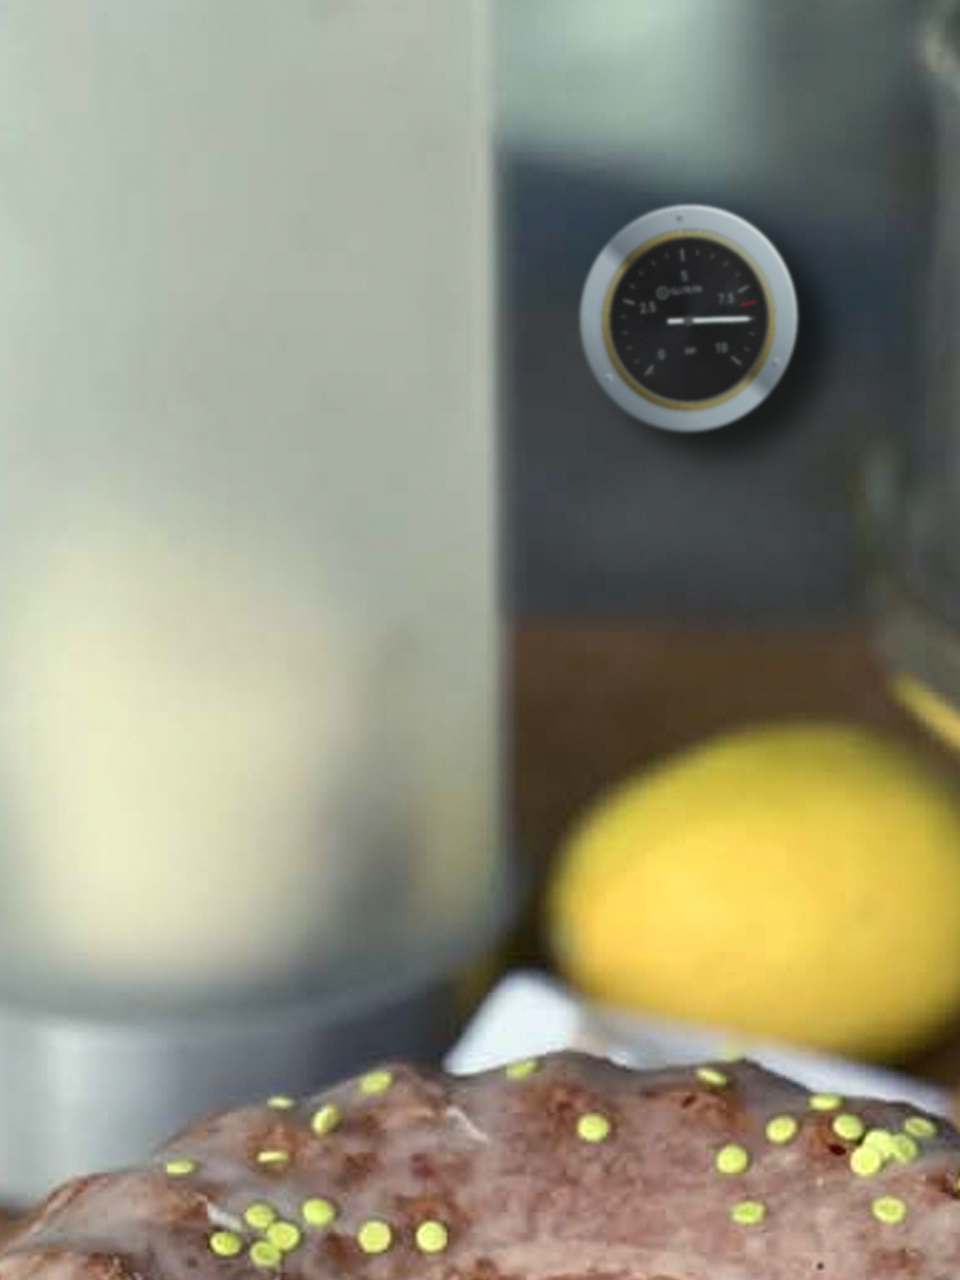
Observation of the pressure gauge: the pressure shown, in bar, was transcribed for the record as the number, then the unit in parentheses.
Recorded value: 8.5 (bar)
